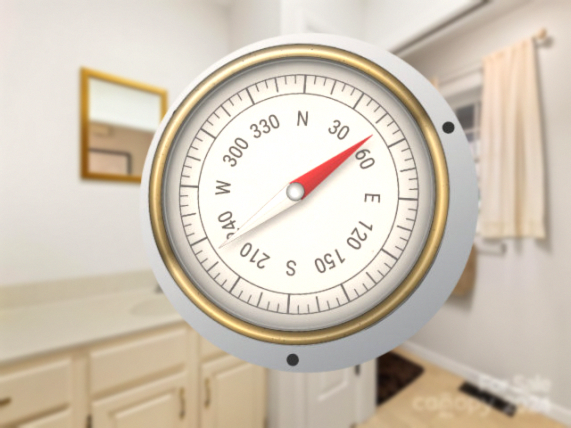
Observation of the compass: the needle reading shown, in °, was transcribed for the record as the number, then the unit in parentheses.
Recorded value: 50 (°)
